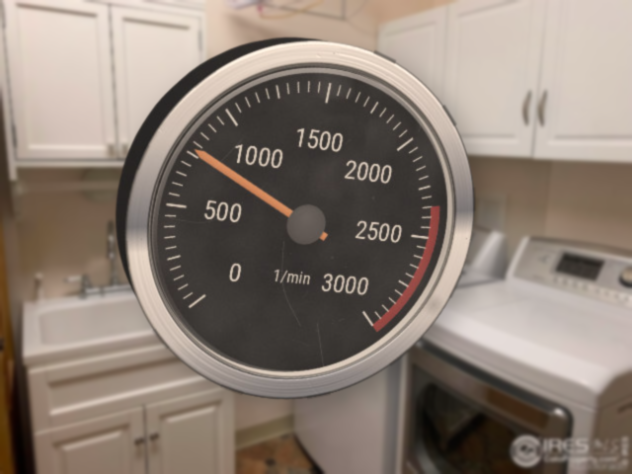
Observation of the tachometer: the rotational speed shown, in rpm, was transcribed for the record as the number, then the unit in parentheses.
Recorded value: 775 (rpm)
